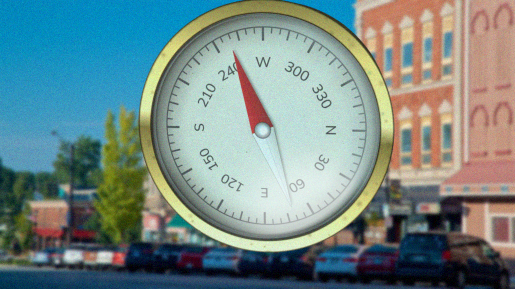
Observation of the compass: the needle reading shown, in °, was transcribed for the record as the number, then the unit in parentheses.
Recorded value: 250 (°)
